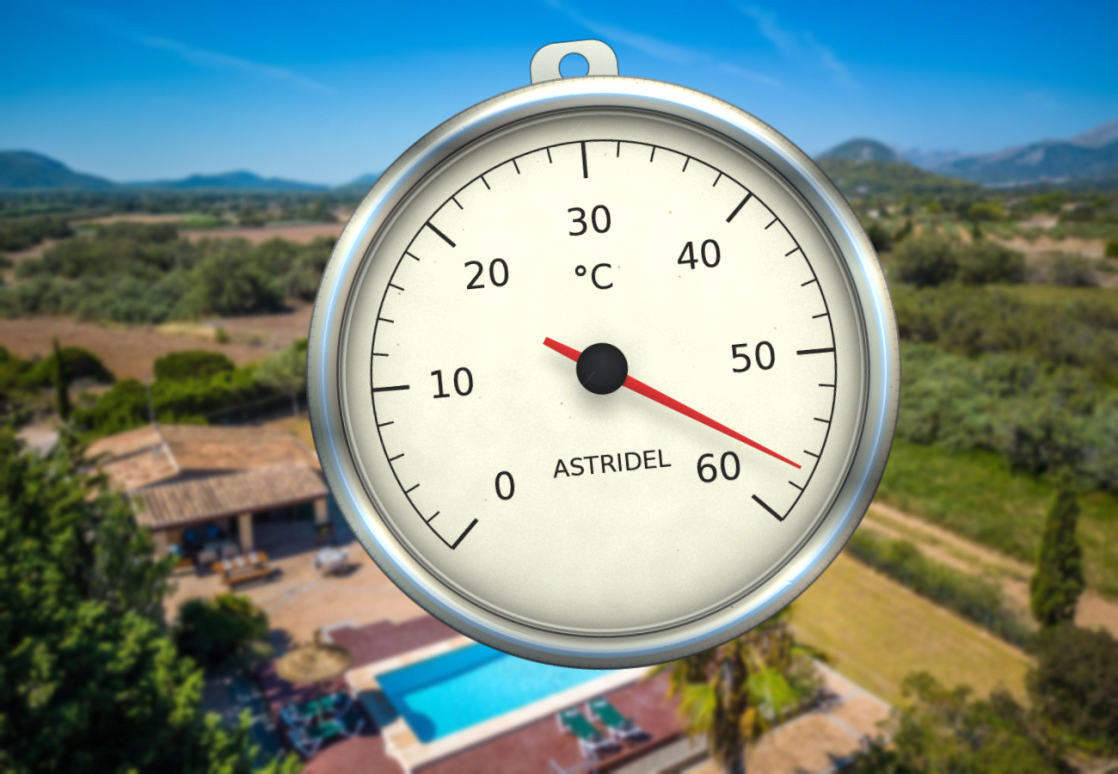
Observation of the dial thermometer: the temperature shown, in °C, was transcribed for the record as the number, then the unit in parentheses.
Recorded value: 57 (°C)
